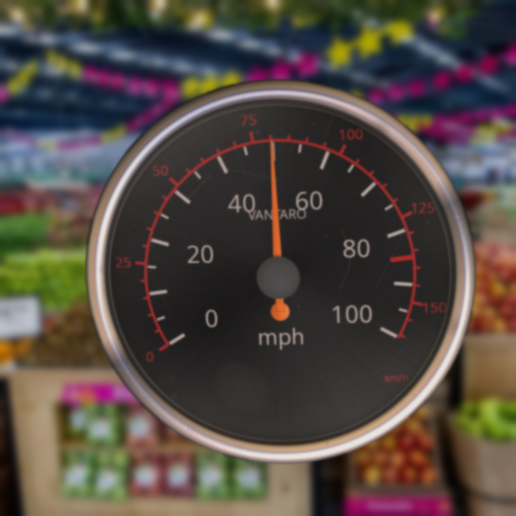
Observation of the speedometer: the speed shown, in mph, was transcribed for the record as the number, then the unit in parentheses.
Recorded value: 50 (mph)
